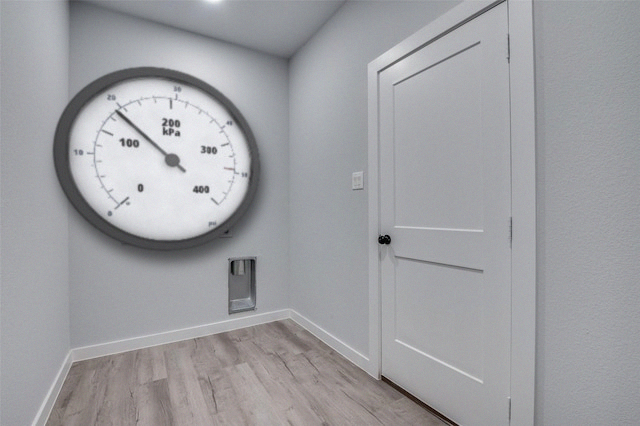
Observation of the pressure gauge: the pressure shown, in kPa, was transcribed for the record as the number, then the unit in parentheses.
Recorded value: 130 (kPa)
